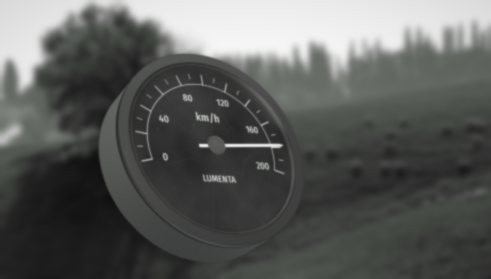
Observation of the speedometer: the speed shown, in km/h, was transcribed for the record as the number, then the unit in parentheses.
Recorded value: 180 (km/h)
